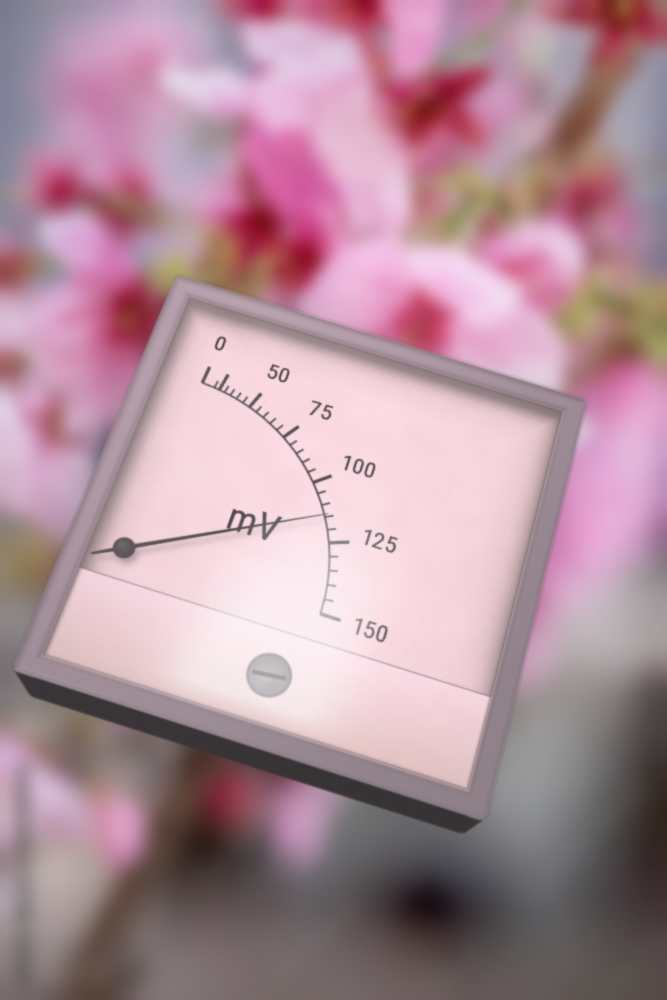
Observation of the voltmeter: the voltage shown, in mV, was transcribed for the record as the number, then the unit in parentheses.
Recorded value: 115 (mV)
